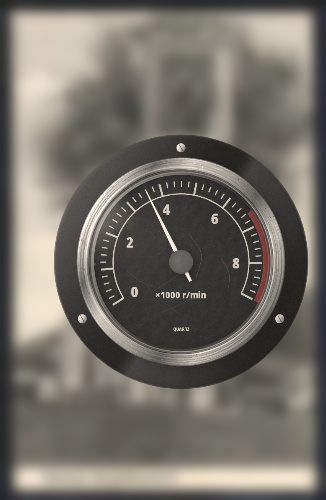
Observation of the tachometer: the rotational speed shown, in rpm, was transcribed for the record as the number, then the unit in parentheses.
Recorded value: 3600 (rpm)
